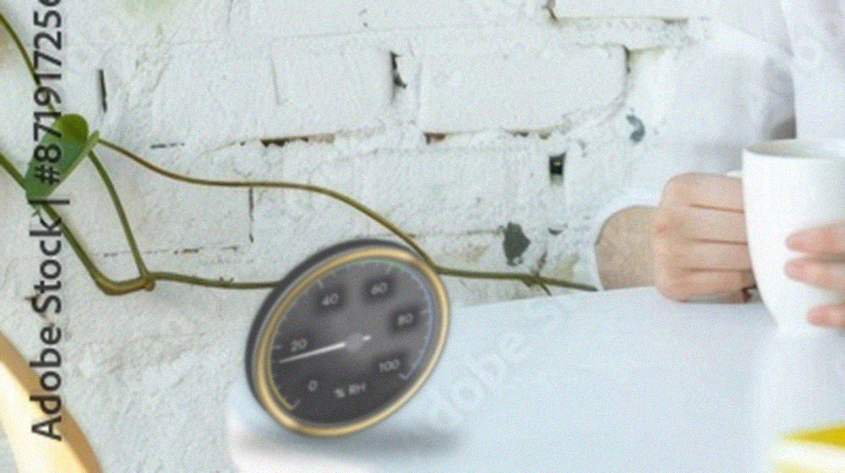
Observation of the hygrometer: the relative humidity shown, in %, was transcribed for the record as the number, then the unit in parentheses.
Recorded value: 16 (%)
